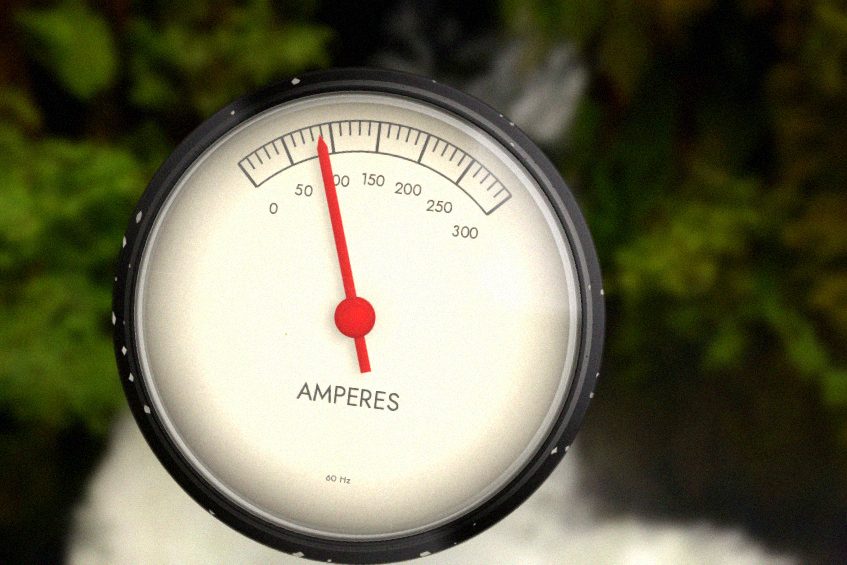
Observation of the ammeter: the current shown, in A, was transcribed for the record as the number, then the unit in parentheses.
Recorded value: 90 (A)
